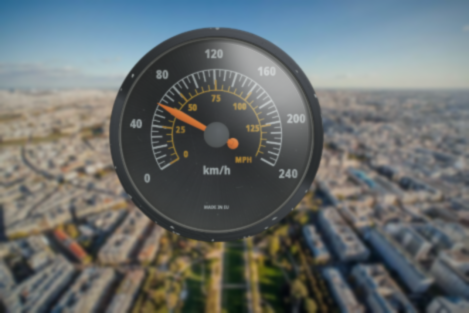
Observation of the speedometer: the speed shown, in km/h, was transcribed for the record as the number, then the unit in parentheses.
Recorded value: 60 (km/h)
